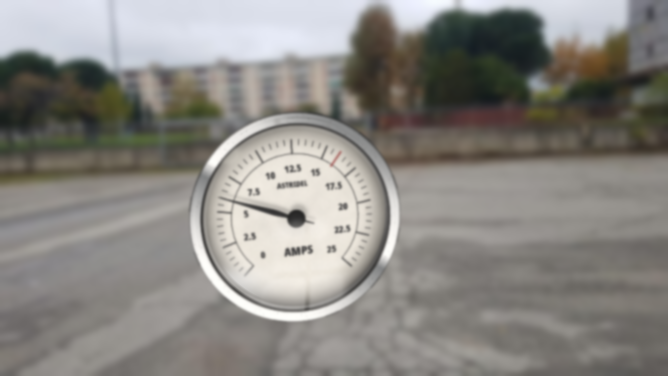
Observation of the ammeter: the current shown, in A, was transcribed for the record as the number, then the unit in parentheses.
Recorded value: 6 (A)
